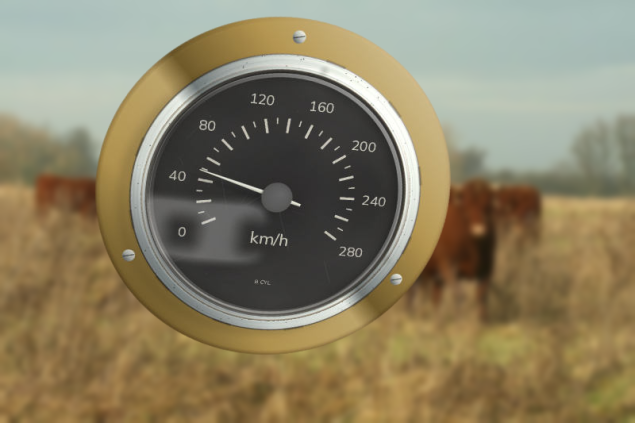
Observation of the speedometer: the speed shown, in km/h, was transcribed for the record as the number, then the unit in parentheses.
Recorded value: 50 (km/h)
